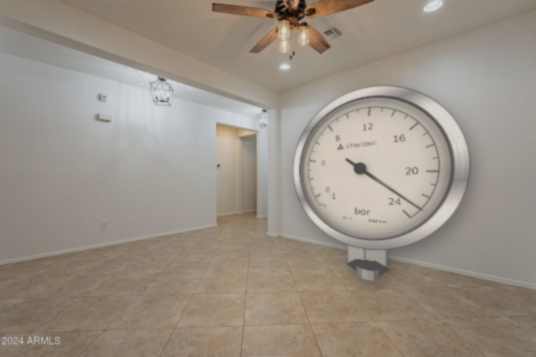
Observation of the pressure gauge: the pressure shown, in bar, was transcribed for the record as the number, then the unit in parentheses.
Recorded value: 23 (bar)
